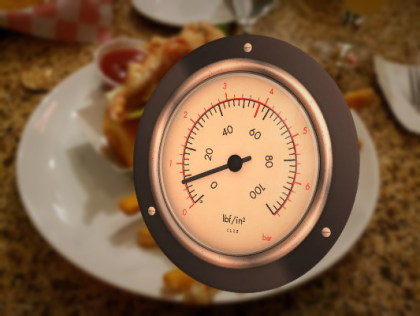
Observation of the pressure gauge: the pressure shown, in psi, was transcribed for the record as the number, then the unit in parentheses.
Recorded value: 8 (psi)
